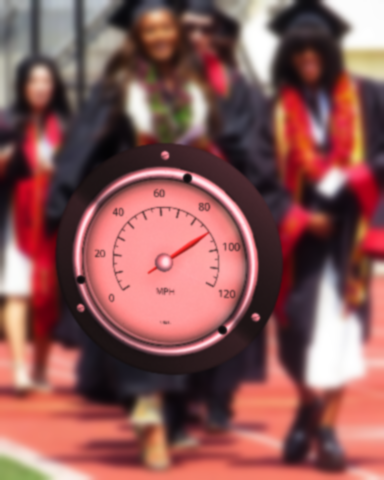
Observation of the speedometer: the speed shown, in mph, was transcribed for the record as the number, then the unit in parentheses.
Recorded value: 90 (mph)
